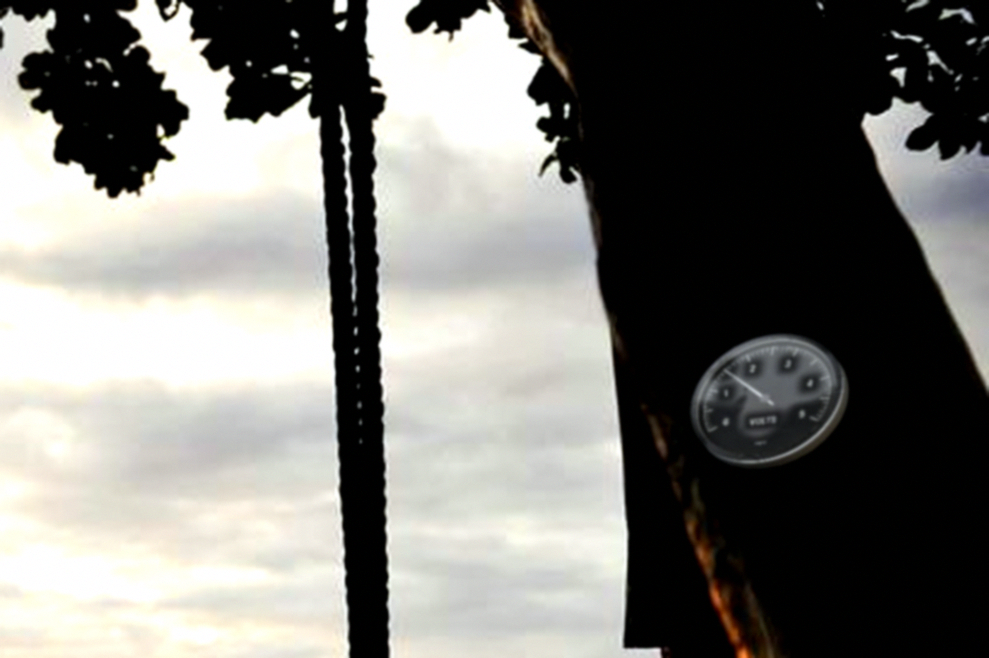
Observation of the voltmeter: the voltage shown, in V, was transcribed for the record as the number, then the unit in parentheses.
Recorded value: 1.5 (V)
